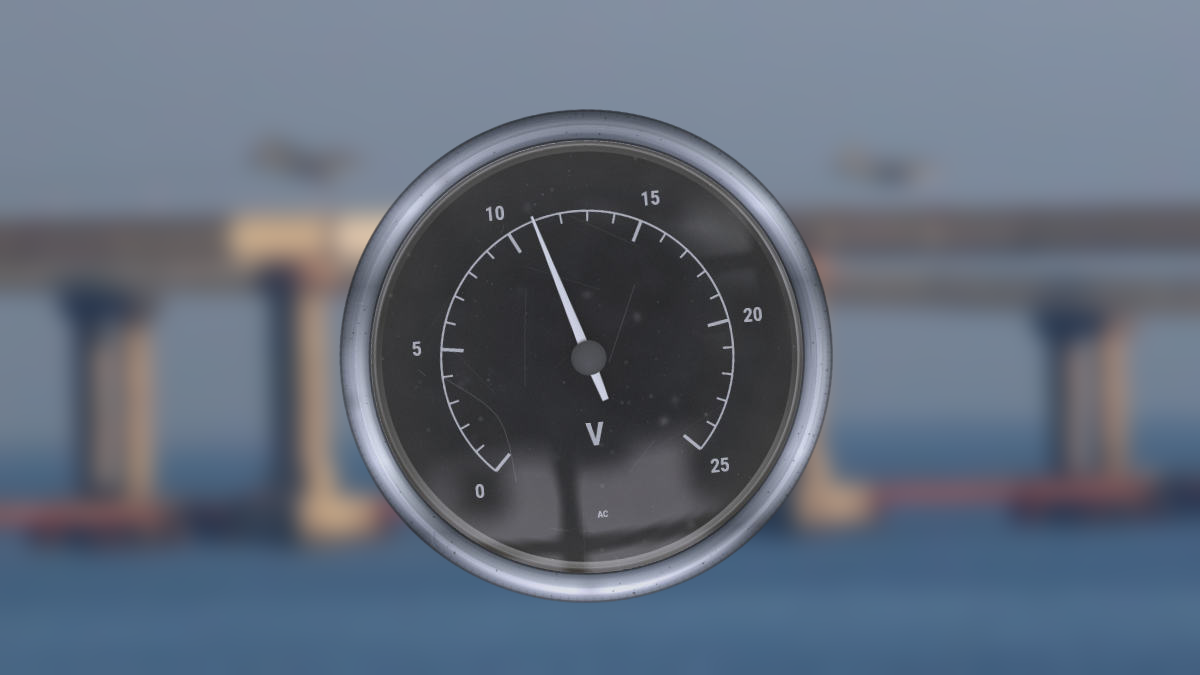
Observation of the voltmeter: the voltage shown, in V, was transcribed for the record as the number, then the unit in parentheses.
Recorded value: 11 (V)
